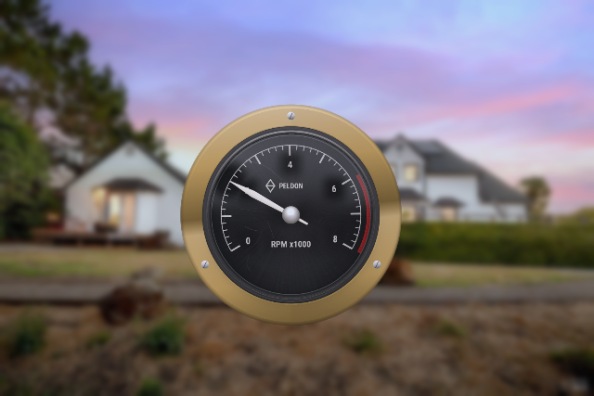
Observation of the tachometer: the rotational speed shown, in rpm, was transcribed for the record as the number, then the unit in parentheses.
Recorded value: 2000 (rpm)
